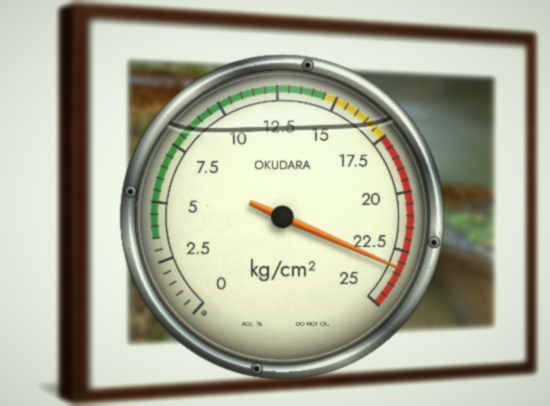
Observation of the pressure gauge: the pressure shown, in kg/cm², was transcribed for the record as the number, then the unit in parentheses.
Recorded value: 23.25 (kg/cm²)
